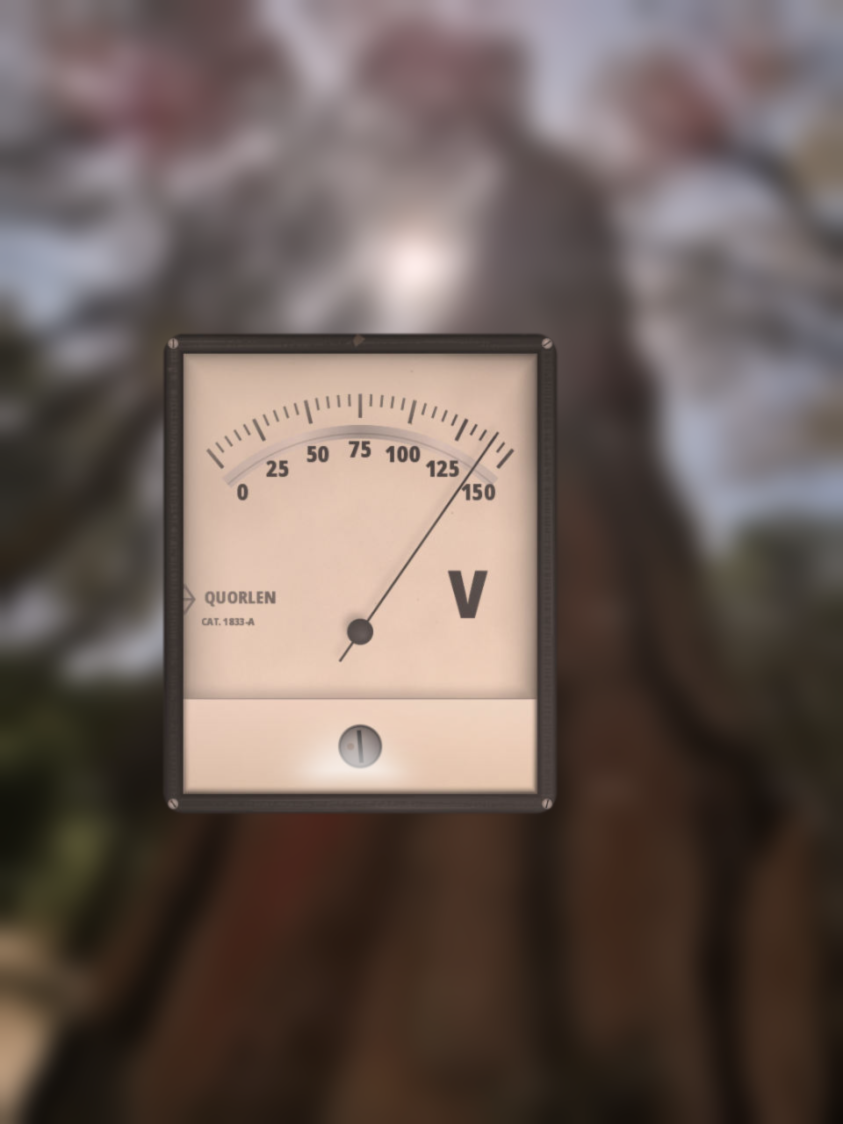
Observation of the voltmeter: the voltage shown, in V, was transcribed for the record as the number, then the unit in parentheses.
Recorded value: 140 (V)
